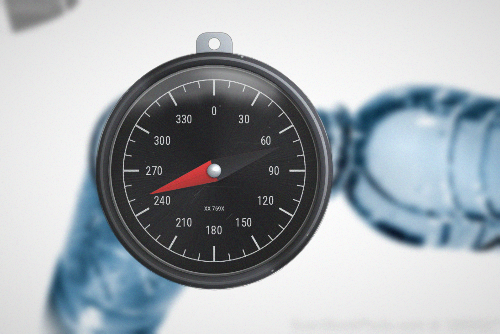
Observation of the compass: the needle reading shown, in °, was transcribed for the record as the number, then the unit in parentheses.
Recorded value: 250 (°)
